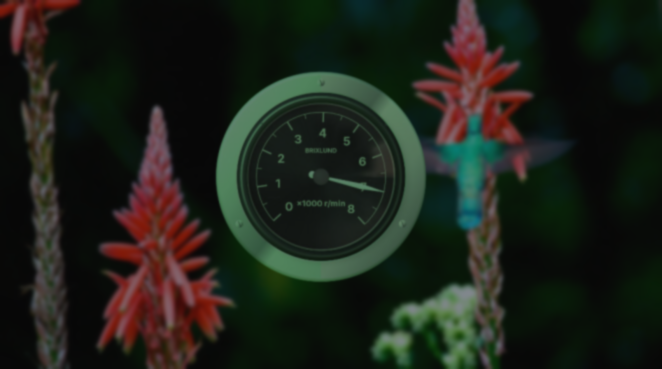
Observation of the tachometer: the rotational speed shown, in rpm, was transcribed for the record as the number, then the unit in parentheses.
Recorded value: 7000 (rpm)
